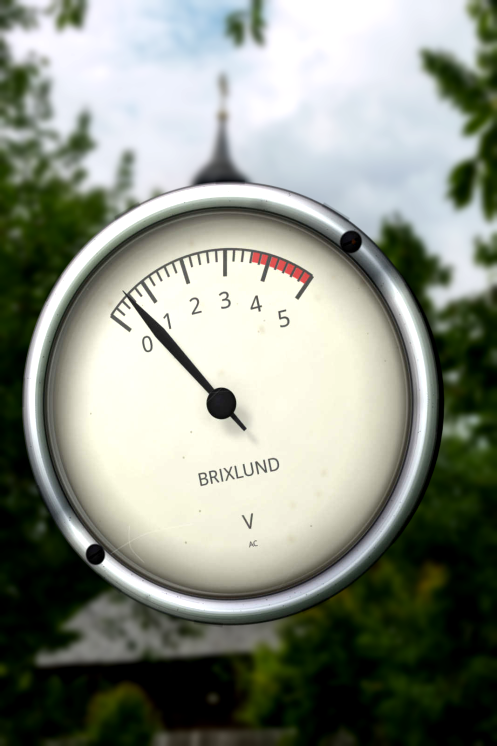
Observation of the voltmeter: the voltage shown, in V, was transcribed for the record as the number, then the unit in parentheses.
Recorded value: 0.6 (V)
